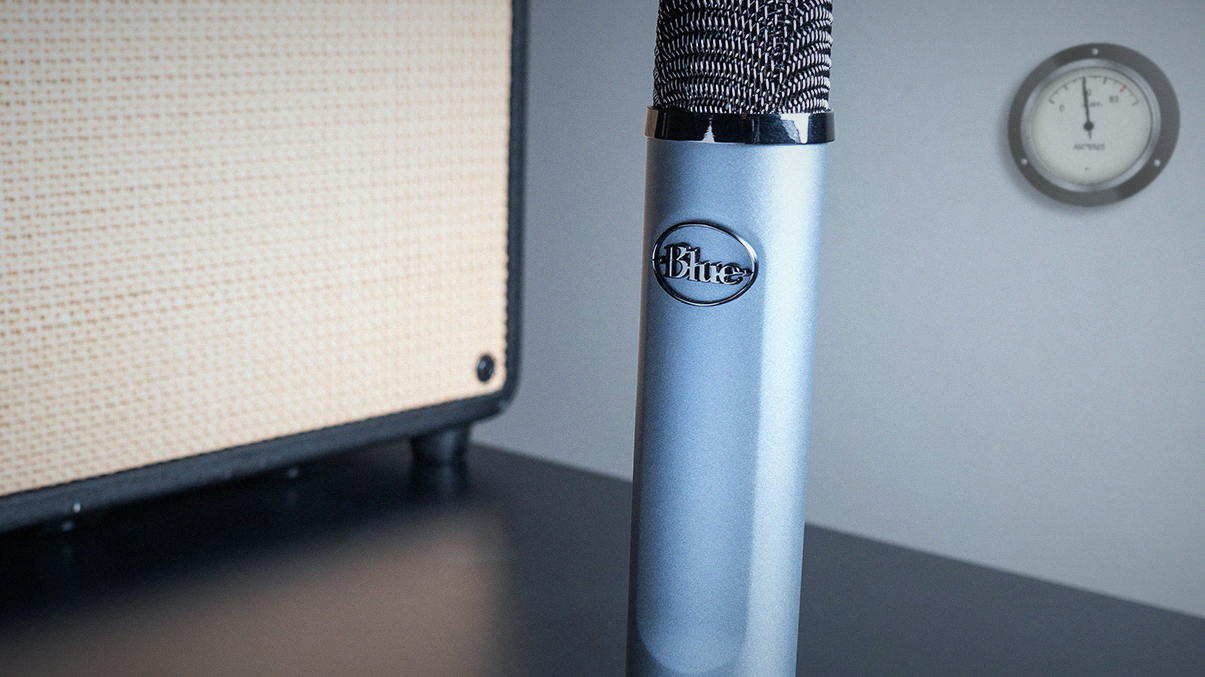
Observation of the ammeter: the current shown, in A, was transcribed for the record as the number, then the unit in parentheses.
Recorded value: 40 (A)
